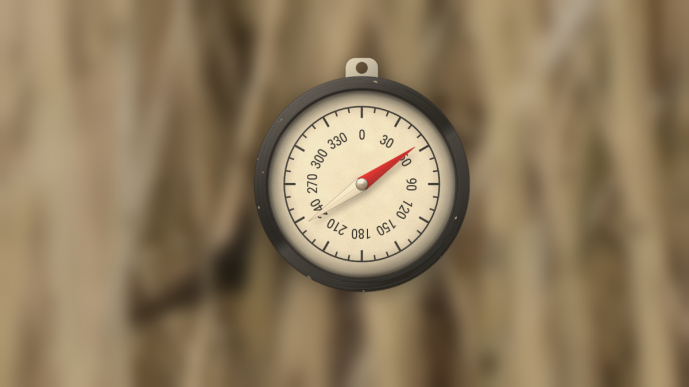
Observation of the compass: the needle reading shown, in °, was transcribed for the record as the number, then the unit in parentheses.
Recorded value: 55 (°)
